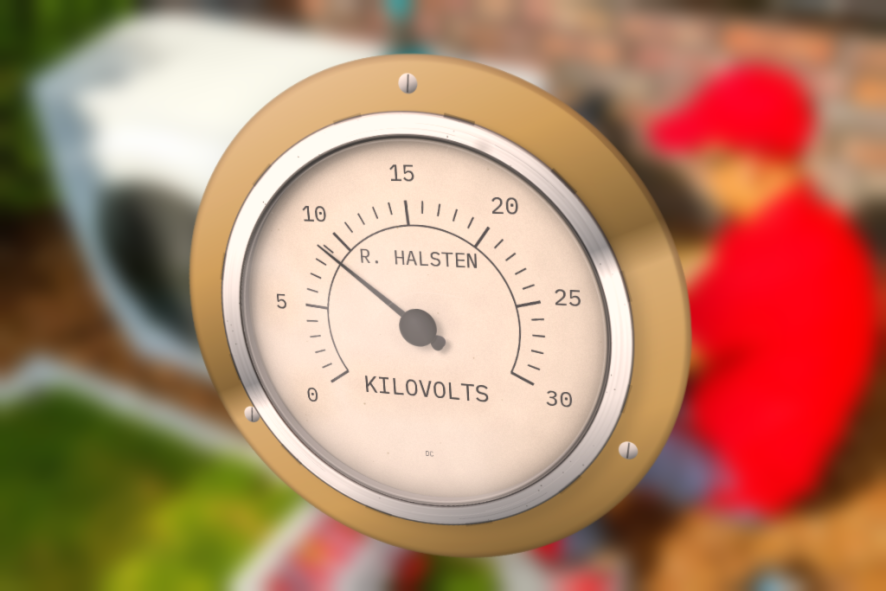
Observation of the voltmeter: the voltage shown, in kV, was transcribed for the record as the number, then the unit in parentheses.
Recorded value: 9 (kV)
